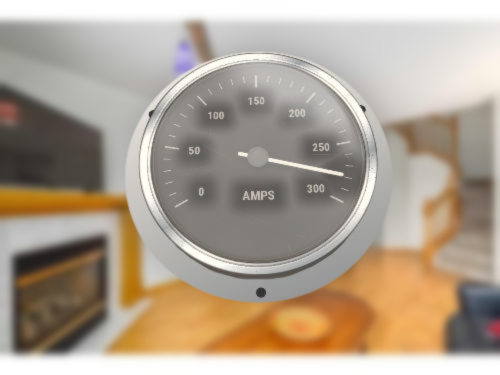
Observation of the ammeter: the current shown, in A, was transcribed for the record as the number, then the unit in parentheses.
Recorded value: 280 (A)
